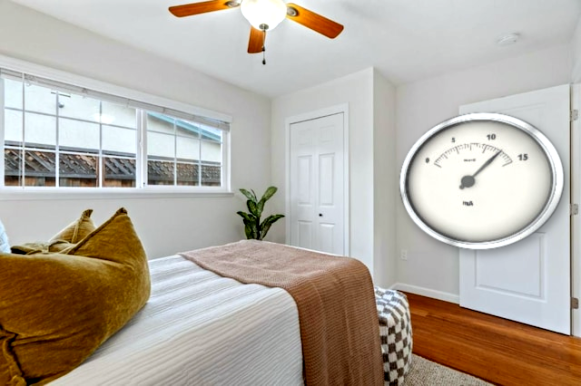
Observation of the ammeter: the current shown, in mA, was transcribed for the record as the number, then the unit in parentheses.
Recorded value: 12.5 (mA)
